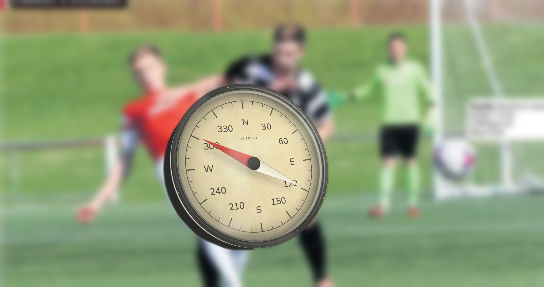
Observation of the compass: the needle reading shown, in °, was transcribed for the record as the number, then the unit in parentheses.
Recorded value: 300 (°)
